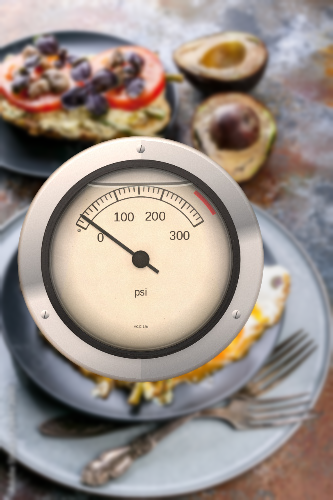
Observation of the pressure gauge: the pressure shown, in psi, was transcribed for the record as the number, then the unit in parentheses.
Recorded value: 20 (psi)
